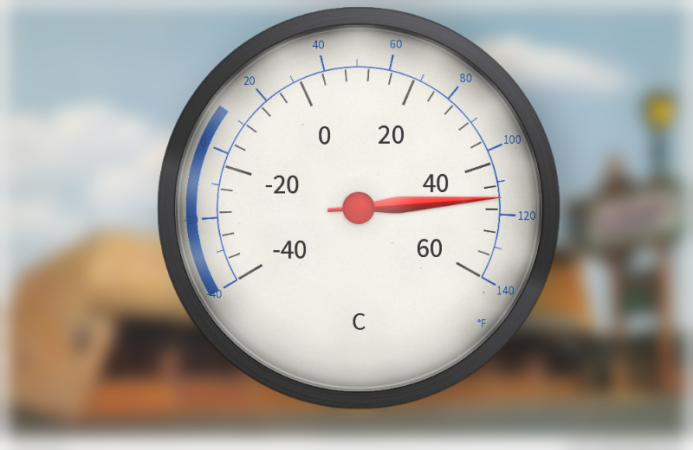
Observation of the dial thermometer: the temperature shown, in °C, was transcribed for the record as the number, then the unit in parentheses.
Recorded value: 46 (°C)
